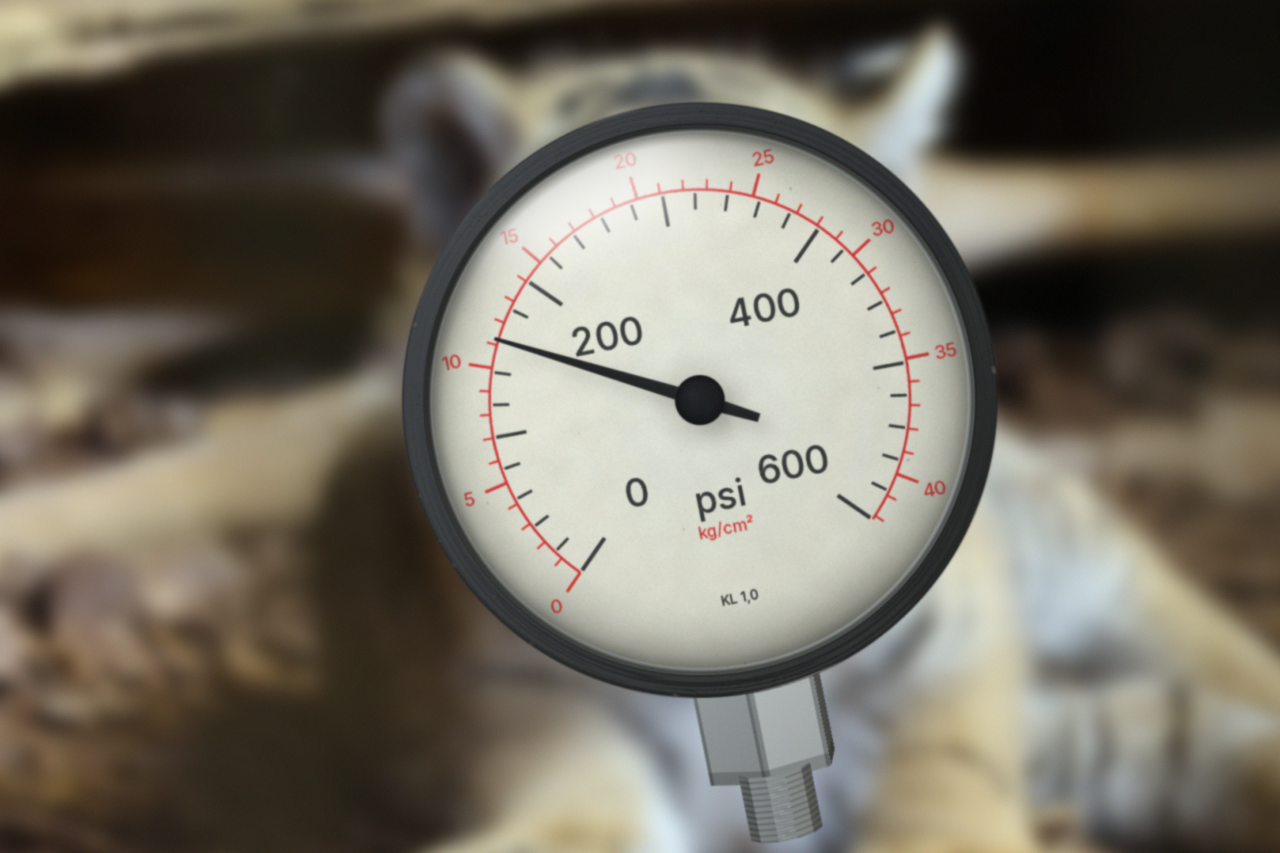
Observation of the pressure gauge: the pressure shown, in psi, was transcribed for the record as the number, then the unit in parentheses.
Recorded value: 160 (psi)
